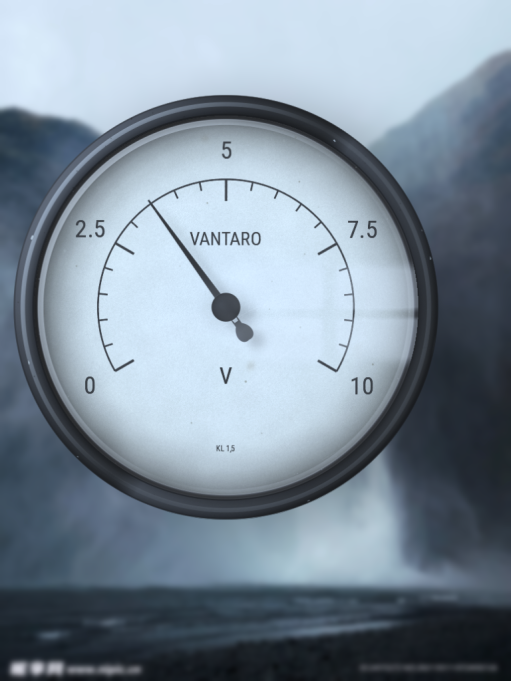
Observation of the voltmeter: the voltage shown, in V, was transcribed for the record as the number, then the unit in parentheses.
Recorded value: 3.5 (V)
